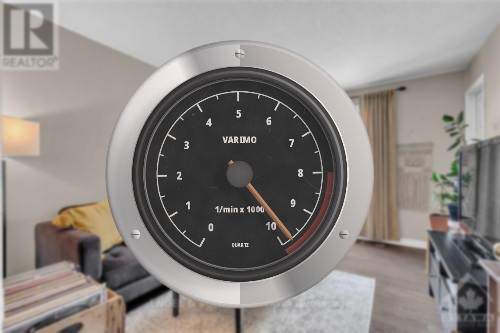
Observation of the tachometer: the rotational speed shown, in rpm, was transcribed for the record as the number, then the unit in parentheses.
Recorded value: 9750 (rpm)
